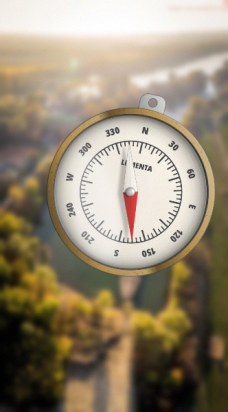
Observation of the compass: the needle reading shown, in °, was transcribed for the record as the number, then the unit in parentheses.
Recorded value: 165 (°)
